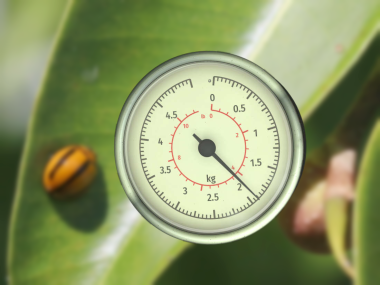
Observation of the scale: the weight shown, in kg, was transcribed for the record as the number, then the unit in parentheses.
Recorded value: 1.9 (kg)
